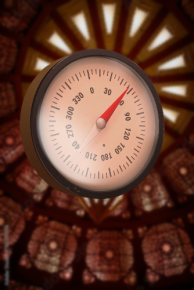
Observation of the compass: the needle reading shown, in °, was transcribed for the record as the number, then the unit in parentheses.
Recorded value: 55 (°)
